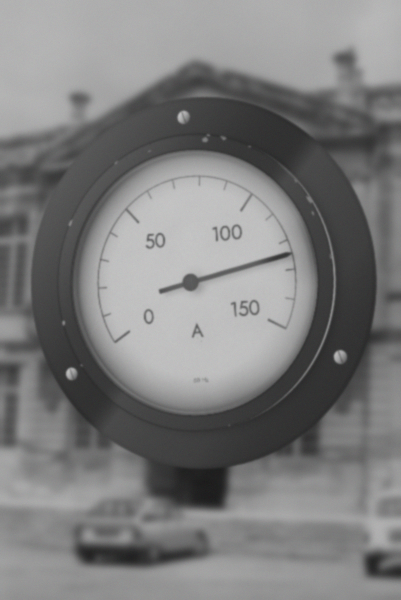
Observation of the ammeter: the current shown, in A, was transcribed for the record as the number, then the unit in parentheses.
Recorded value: 125 (A)
